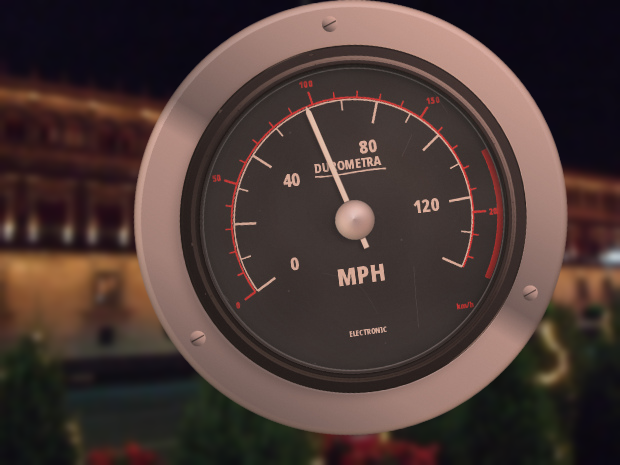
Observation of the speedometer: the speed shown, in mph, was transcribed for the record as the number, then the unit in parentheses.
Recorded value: 60 (mph)
